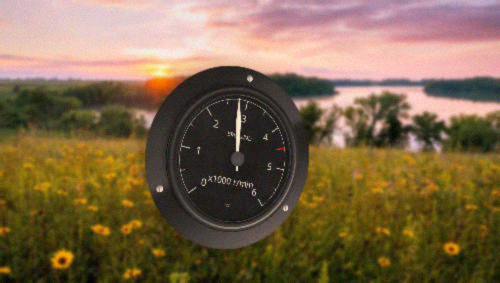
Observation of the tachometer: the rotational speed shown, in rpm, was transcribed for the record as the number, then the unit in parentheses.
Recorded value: 2750 (rpm)
